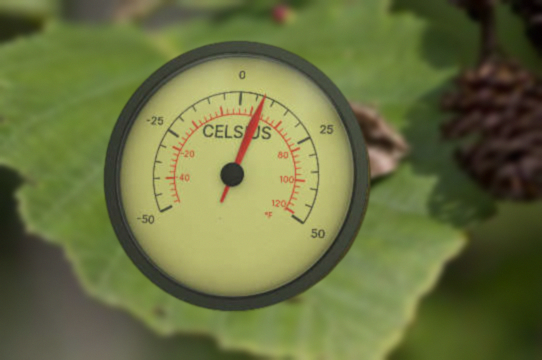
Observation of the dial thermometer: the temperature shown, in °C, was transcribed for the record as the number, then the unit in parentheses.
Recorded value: 7.5 (°C)
